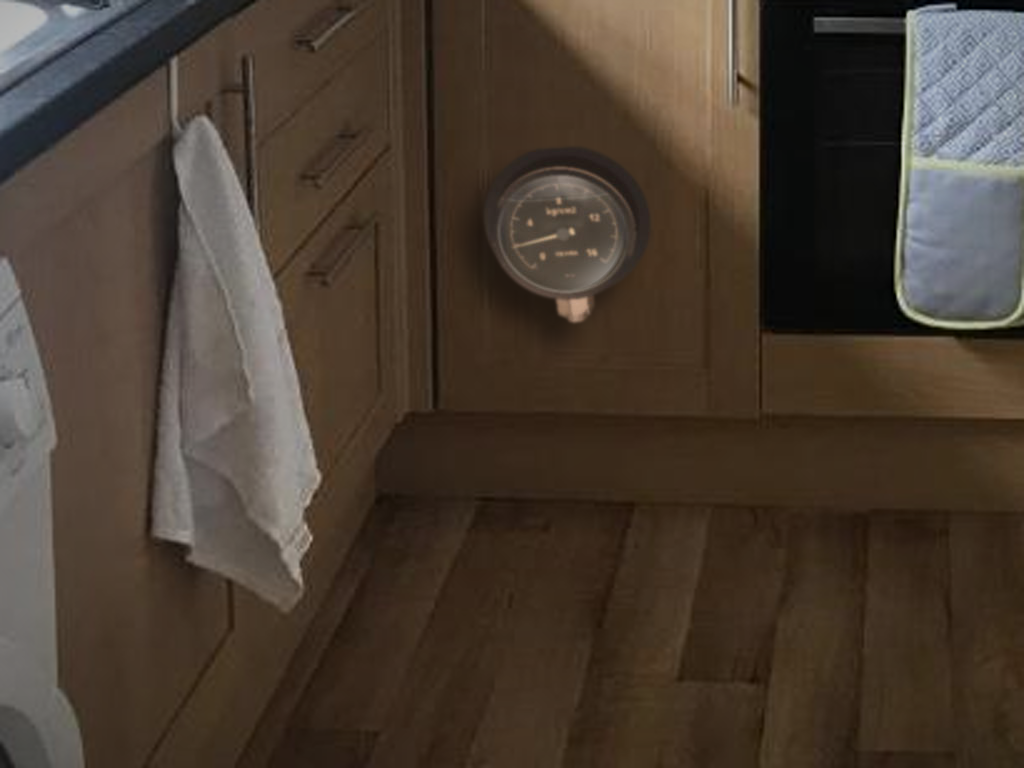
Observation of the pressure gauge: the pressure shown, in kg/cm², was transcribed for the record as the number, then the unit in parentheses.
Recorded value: 2 (kg/cm²)
